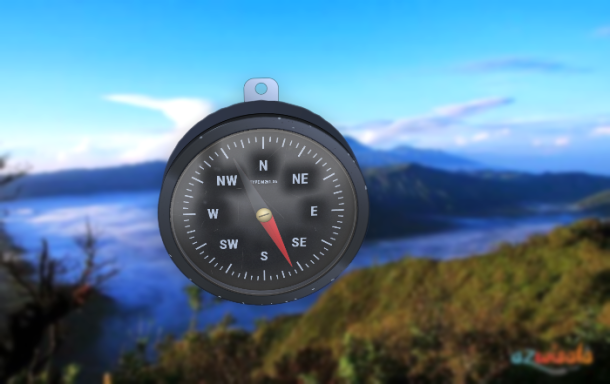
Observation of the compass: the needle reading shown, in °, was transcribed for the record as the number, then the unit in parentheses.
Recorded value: 155 (°)
